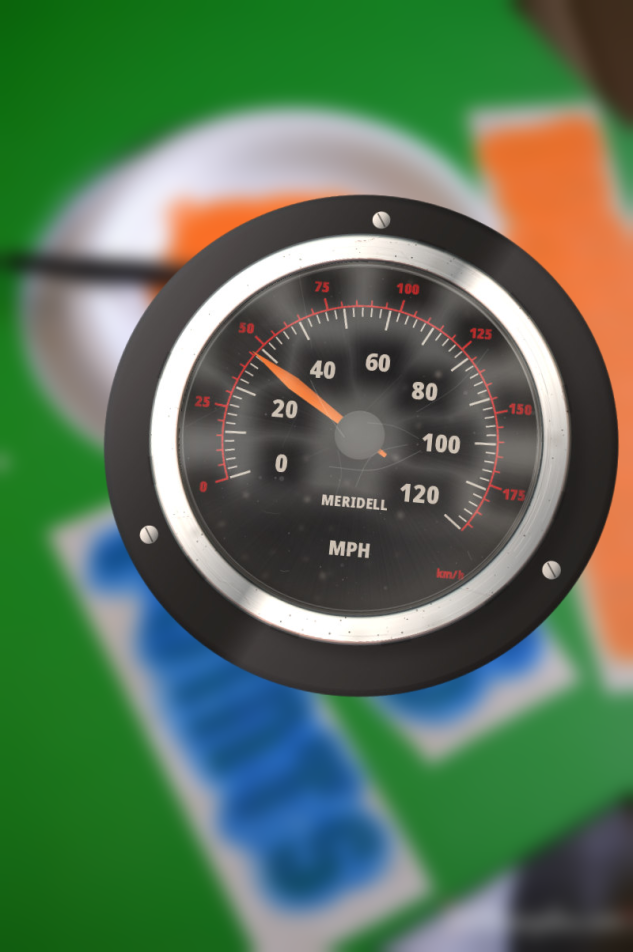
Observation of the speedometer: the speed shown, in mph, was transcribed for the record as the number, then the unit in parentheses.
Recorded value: 28 (mph)
